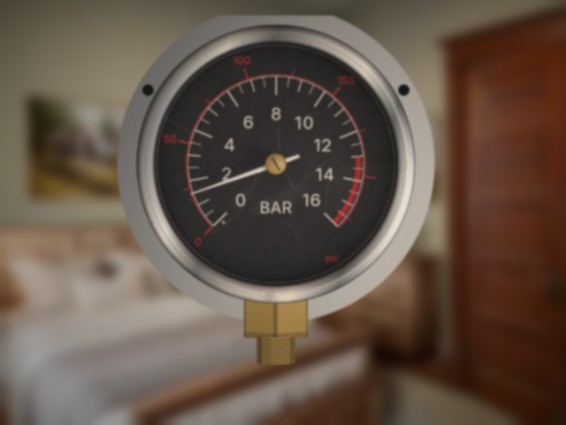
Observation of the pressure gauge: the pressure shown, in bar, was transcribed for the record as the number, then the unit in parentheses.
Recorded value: 1.5 (bar)
